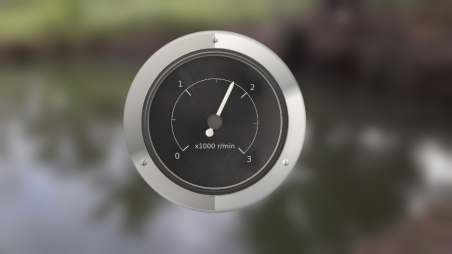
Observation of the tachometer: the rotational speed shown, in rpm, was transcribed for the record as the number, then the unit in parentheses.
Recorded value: 1750 (rpm)
